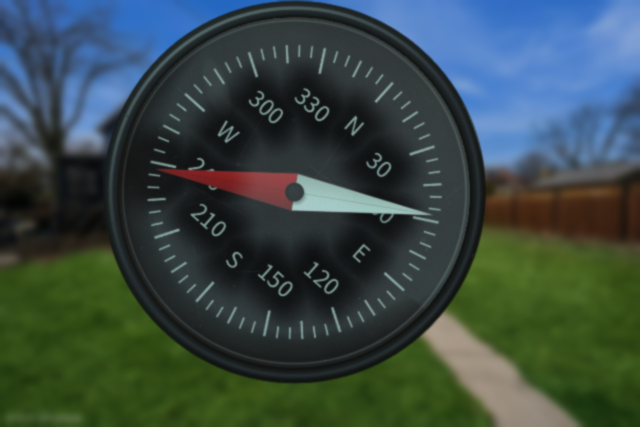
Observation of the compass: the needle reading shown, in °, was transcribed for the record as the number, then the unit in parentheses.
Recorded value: 237.5 (°)
